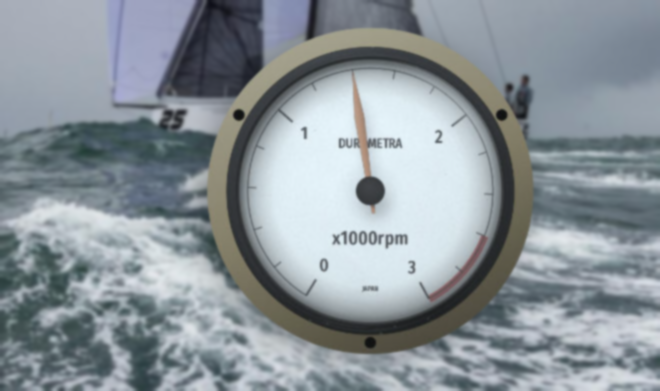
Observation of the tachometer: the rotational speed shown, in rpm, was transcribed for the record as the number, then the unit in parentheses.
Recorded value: 1400 (rpm)
